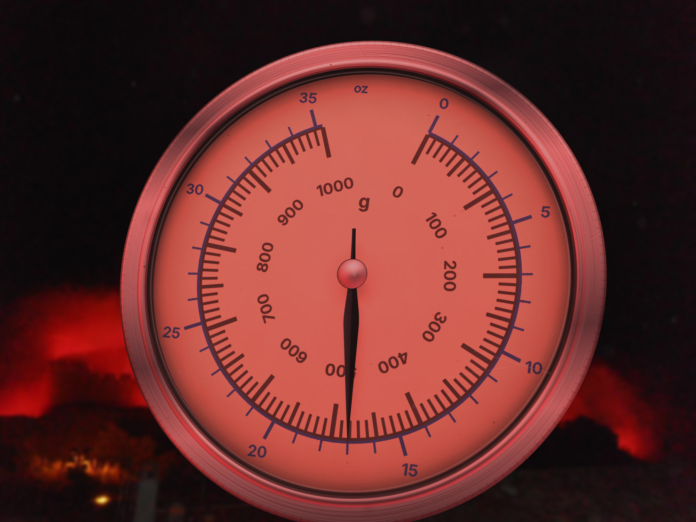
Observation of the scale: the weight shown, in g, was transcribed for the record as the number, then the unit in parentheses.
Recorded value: 480 (g)
